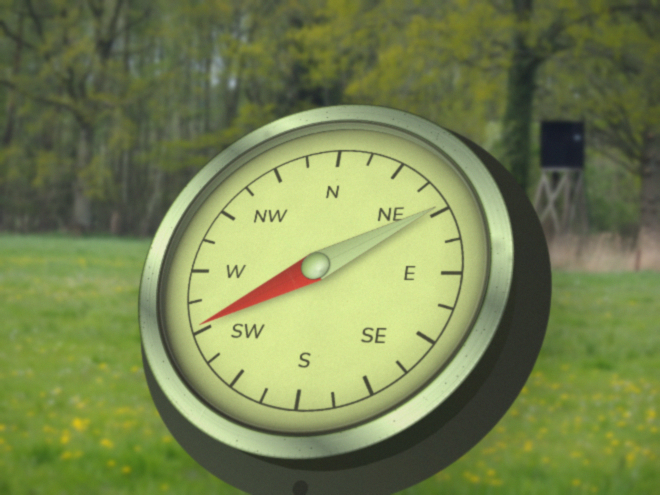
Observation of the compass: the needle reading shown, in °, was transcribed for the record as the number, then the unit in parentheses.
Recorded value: 240 (°)
